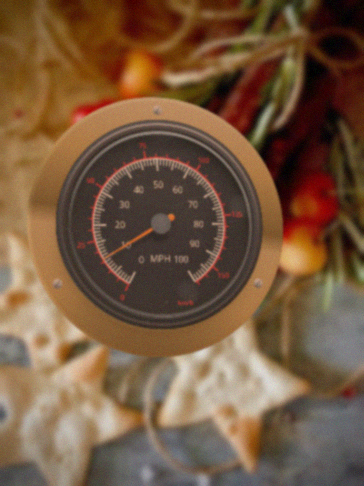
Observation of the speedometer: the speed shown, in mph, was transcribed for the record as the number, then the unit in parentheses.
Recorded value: 10 (mph)
